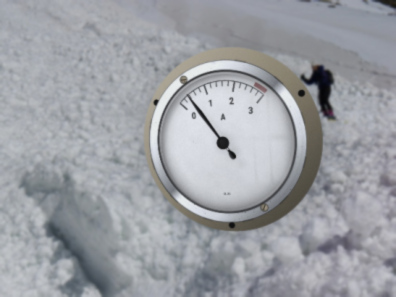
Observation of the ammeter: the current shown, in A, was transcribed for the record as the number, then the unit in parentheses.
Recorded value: 0.4 (A)
